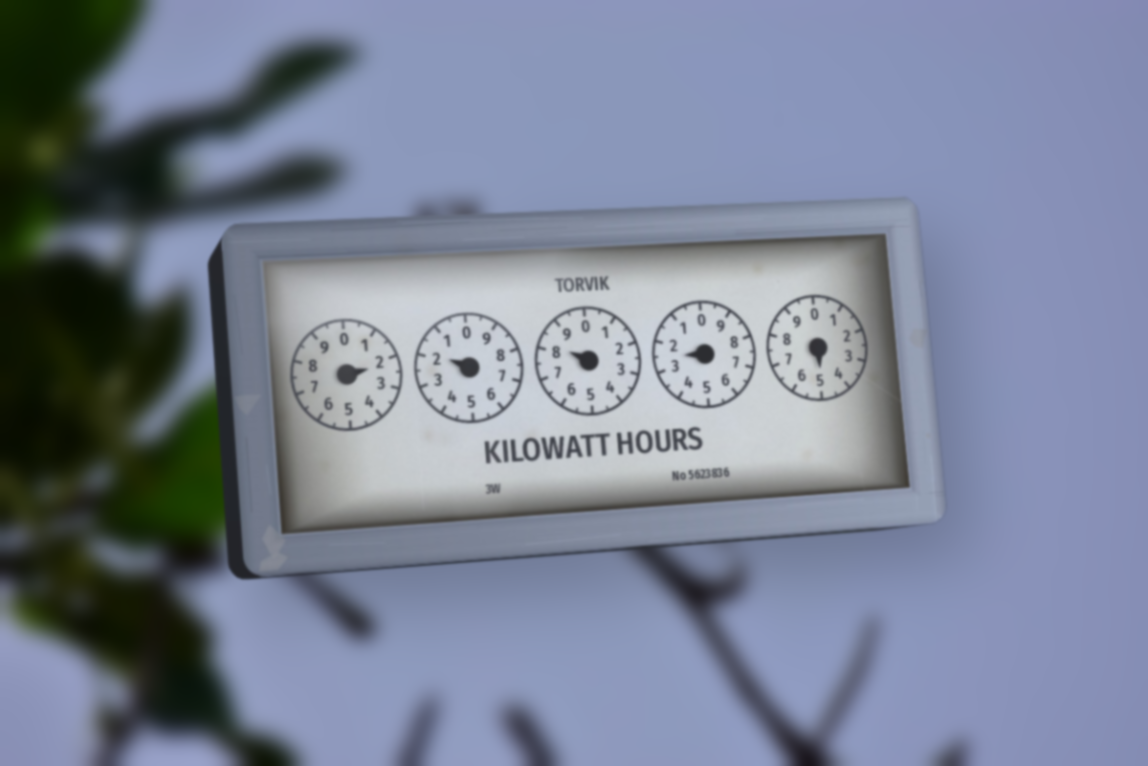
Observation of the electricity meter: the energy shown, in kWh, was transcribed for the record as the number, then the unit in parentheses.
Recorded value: 21825 (kWh)
